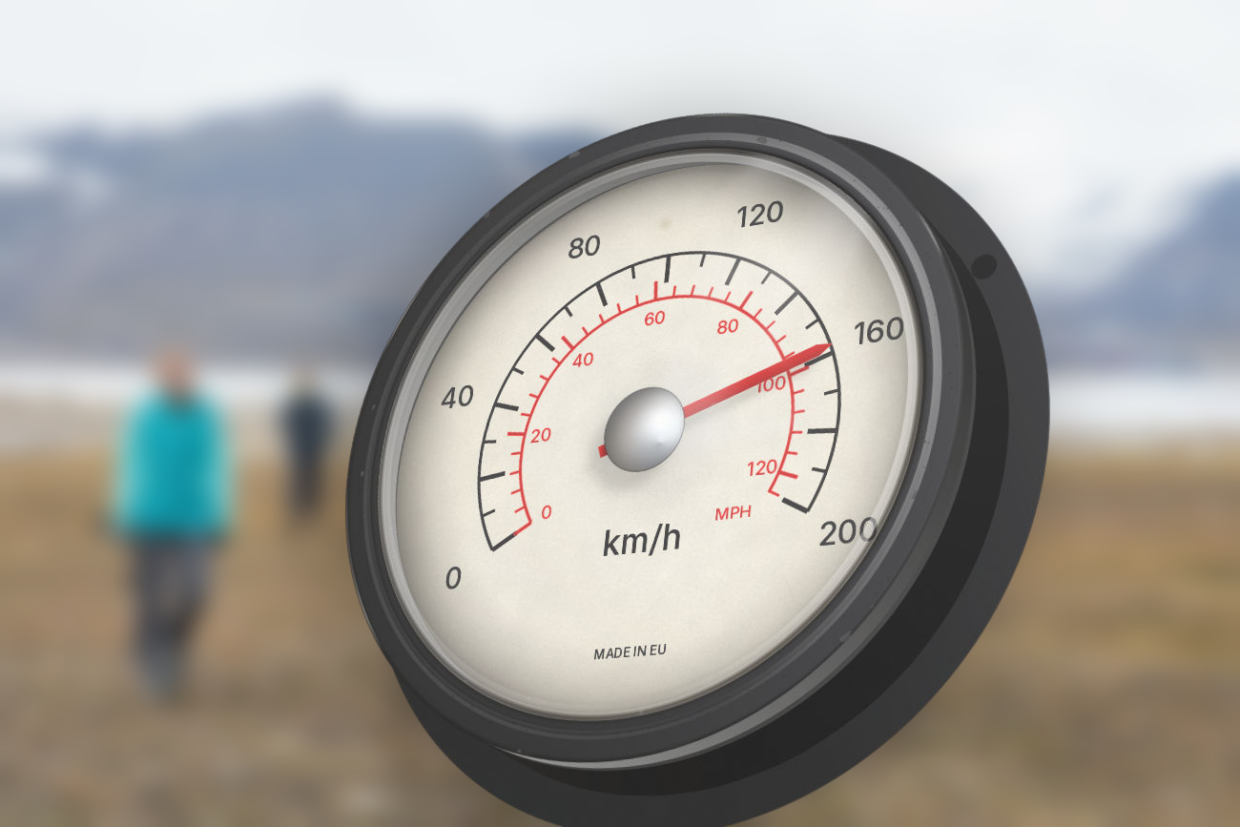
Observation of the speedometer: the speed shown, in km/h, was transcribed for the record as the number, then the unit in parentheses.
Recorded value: 160 (km/h)
